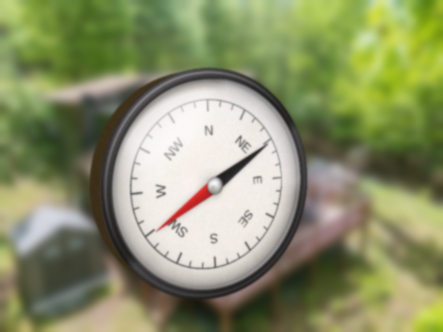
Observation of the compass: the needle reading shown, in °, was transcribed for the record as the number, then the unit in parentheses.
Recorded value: 240 (°)
